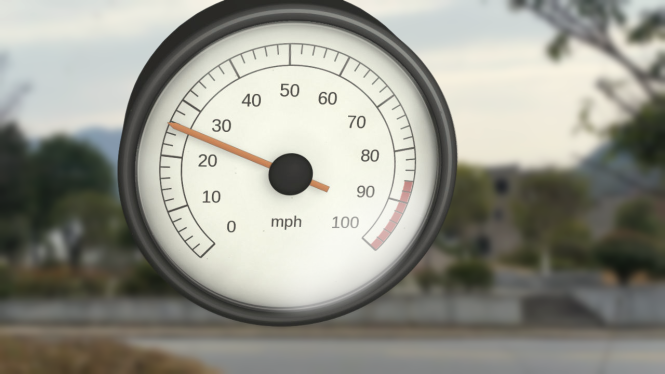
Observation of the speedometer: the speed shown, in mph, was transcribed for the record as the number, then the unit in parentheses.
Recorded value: 26 (mph)
